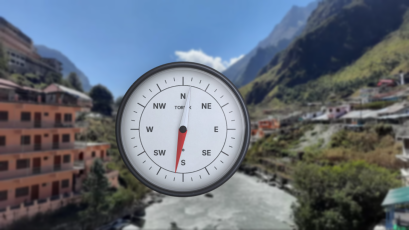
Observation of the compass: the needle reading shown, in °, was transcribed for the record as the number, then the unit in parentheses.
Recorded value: 190 (°)
